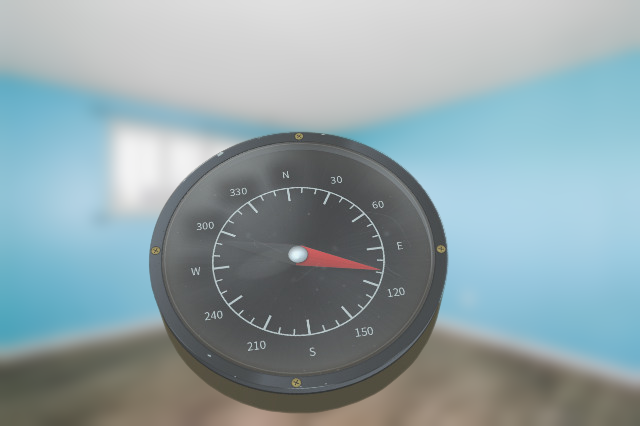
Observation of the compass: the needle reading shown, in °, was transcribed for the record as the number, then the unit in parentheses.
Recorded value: 110 (°)
